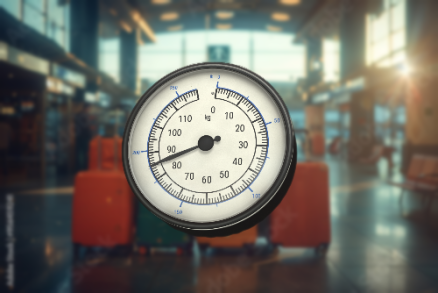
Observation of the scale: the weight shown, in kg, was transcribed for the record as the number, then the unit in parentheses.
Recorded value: 85 (kg)
